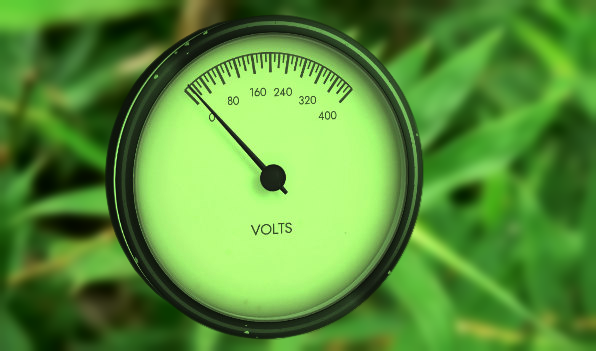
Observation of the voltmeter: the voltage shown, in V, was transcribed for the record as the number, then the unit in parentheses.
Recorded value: 10 (V)
